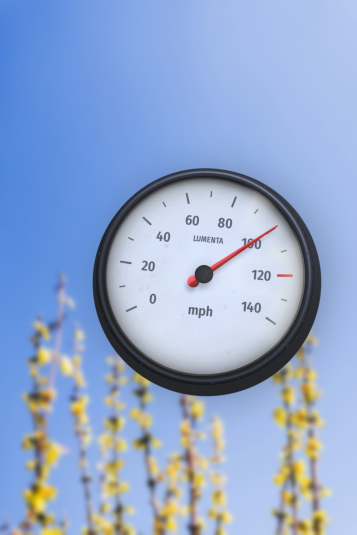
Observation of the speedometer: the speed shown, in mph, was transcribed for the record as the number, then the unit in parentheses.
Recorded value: 100 (mph)
